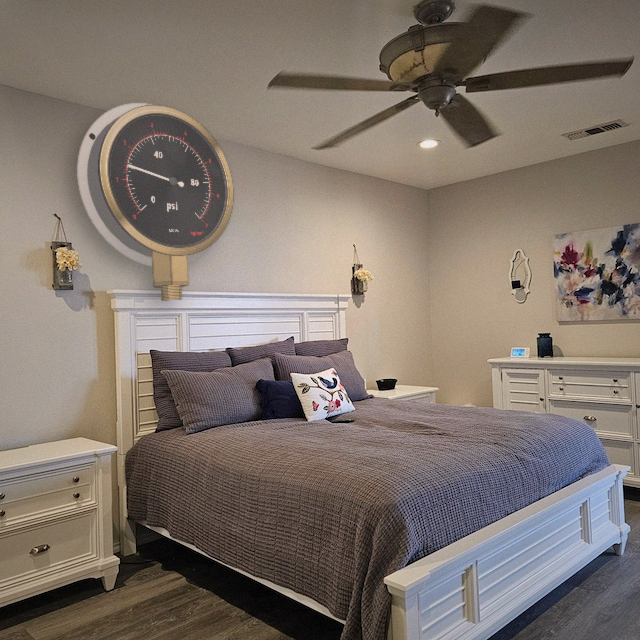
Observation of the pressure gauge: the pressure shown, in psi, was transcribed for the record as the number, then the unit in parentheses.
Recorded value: 20 (psi)
